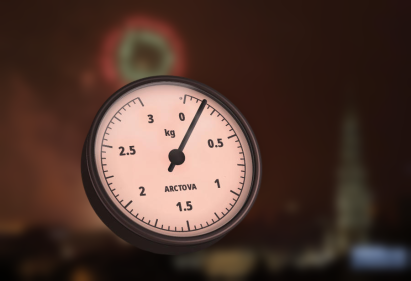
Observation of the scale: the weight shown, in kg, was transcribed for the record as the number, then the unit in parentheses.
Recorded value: 0.15 (kg)
